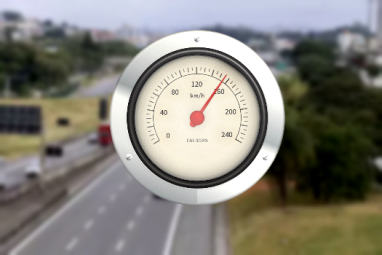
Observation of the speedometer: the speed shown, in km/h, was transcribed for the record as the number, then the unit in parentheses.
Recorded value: 155 (km/h)
